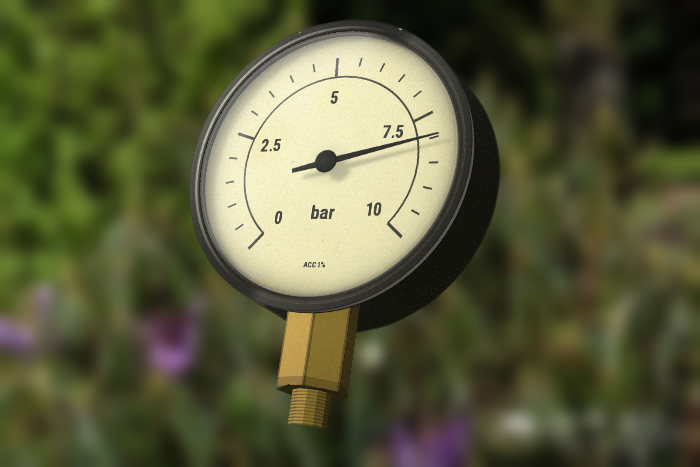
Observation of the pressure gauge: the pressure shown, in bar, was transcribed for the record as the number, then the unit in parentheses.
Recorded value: 8 (bar)
